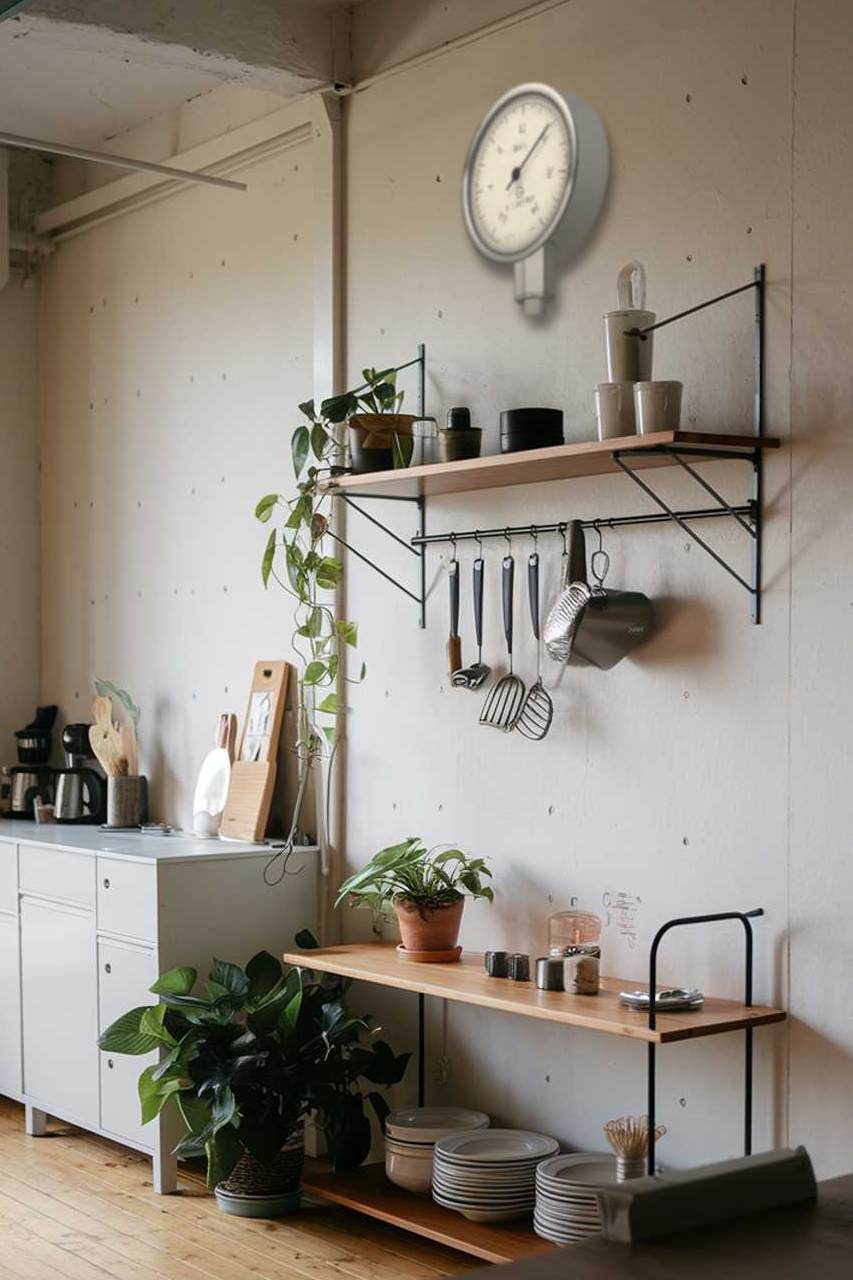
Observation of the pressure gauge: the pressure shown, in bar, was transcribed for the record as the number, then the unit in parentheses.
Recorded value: 16 (bar)
